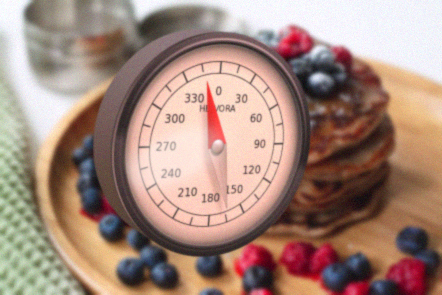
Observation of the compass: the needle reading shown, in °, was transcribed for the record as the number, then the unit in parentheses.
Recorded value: 345 (°)
